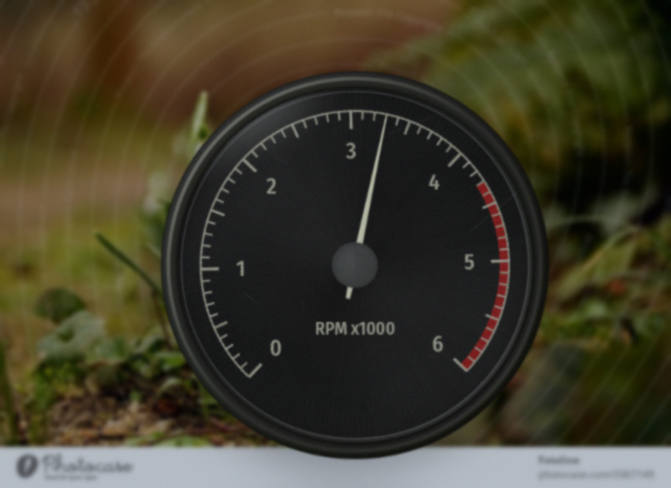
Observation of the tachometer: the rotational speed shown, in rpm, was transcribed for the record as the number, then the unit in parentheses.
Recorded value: 3300 (rpm)
